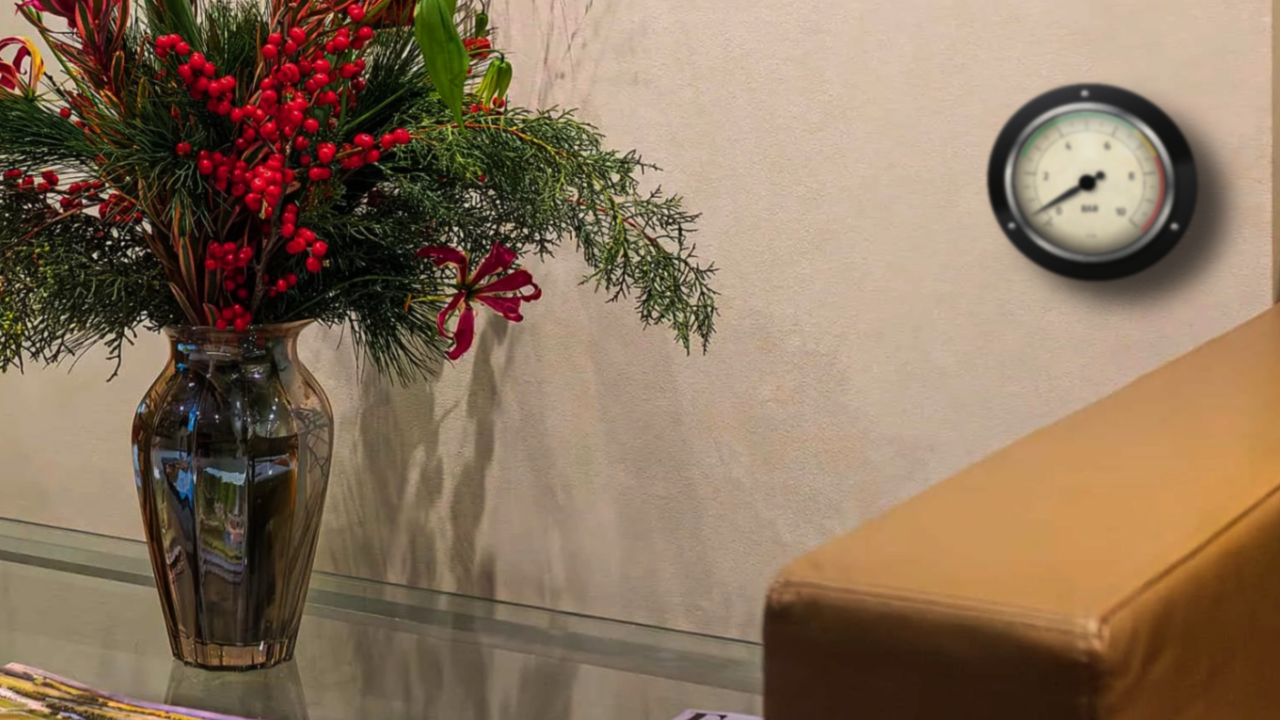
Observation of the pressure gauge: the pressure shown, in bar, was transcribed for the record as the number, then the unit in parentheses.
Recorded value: 0.5 (bar)
